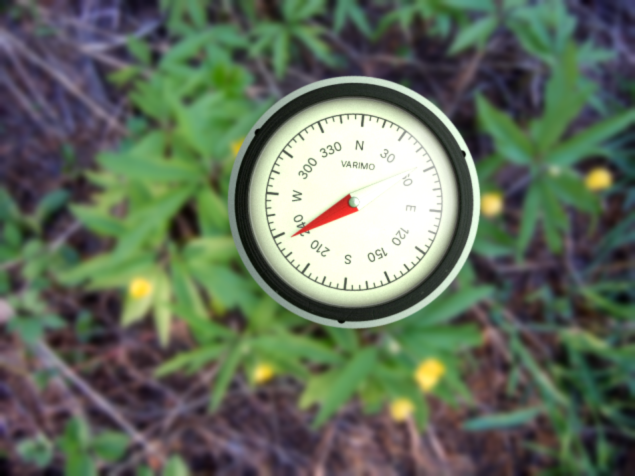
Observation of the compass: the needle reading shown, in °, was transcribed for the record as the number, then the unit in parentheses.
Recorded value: 235 (°)
